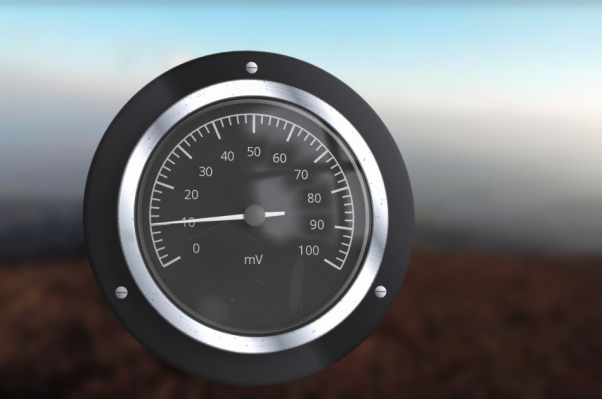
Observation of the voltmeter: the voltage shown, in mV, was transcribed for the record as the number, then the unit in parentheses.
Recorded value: 10 (mV)
